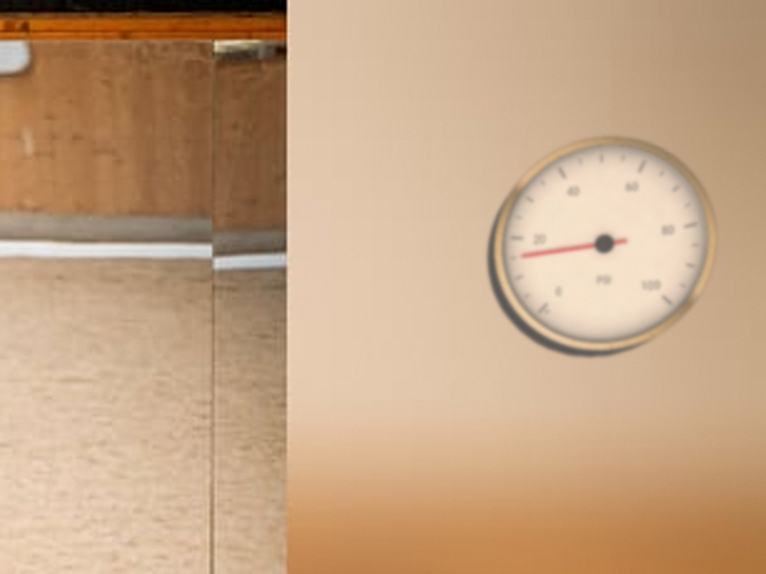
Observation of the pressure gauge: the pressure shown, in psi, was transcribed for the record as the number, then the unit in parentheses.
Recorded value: 15 (psi)
